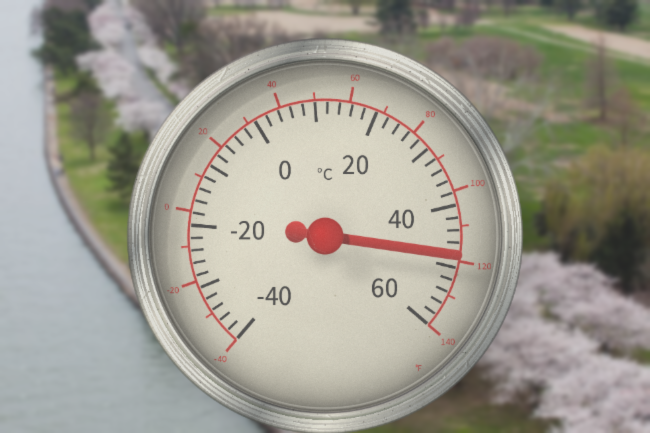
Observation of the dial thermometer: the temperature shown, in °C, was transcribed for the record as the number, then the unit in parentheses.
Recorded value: 48 (°C)
